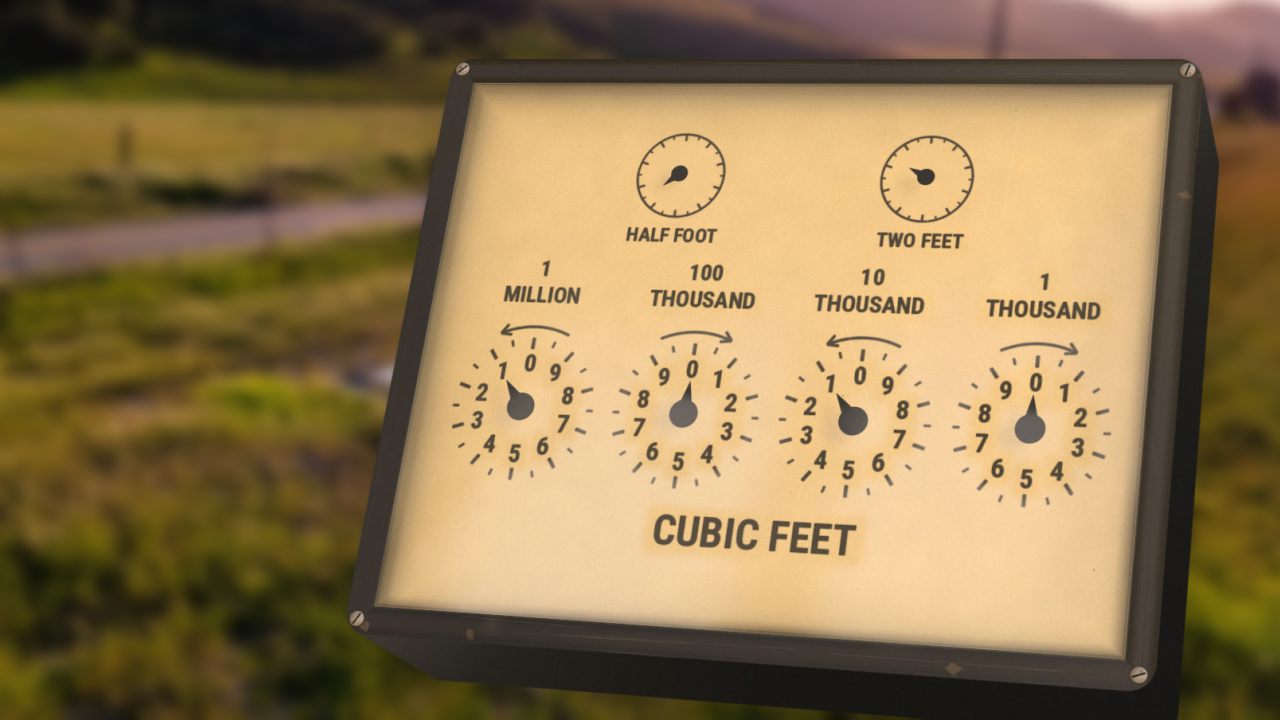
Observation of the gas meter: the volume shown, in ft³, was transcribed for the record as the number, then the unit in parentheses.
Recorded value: 101000 (ft³)
